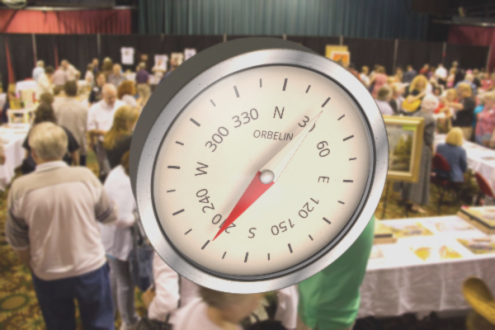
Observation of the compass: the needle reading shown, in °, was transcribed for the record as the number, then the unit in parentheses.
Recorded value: 210 (°)
